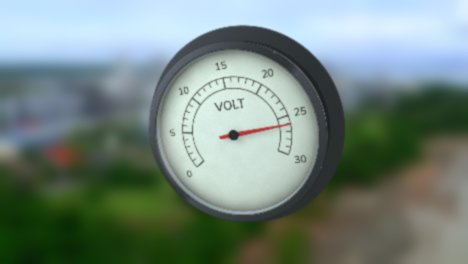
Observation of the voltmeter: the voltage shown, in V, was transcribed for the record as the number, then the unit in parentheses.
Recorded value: 26 (V)
